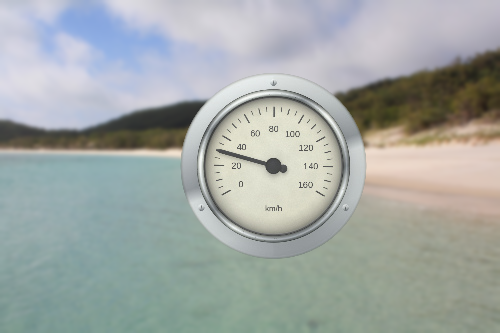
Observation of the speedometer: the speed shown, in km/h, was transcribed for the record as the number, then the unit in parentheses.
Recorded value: 30 (km/h)
